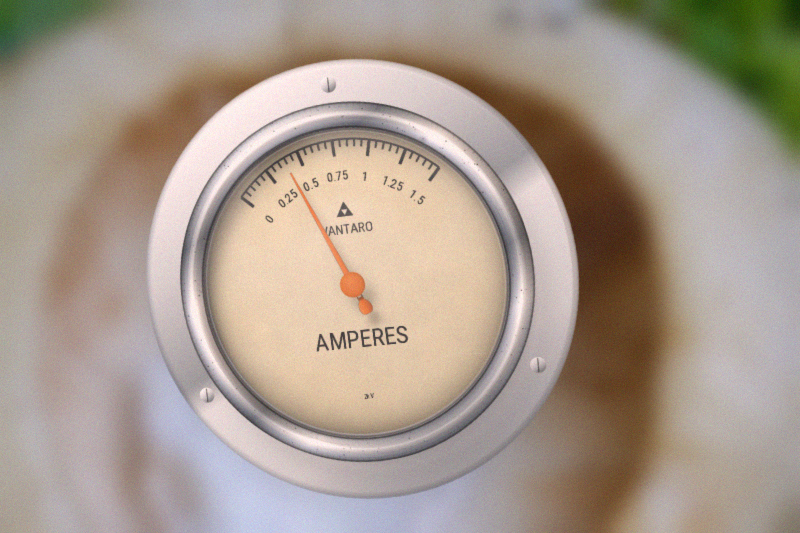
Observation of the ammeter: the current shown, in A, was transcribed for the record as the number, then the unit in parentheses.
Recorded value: 0.4 (A)
